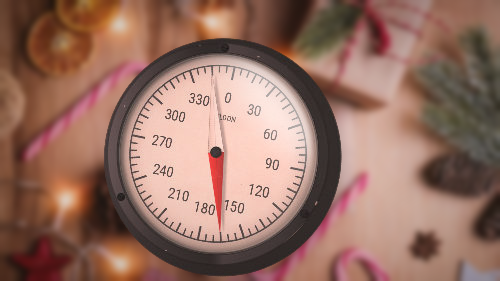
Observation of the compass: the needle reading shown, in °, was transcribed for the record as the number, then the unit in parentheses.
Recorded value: 165 (°)
